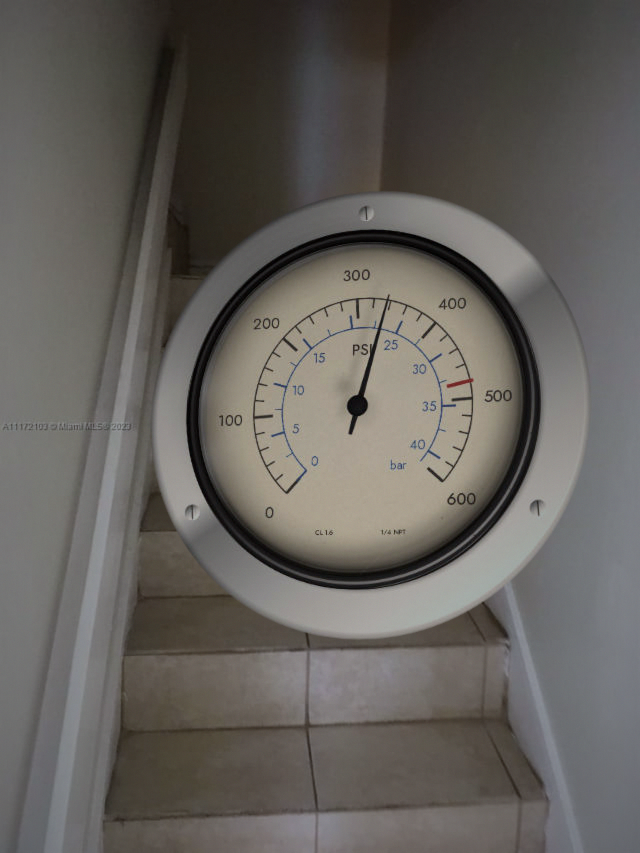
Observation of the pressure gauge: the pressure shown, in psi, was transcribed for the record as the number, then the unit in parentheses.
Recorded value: 340 (psi)
